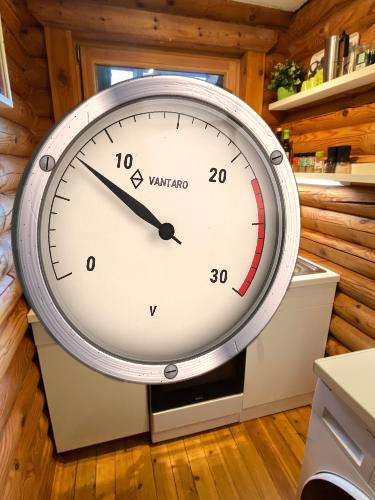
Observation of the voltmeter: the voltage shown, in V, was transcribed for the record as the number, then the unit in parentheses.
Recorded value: 7.5 (V)
